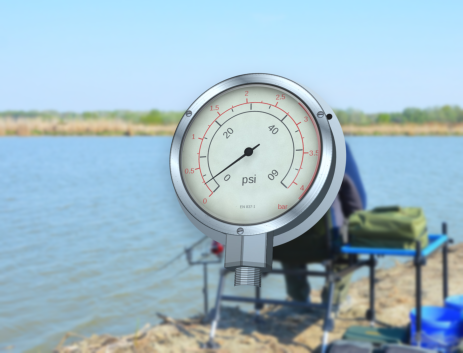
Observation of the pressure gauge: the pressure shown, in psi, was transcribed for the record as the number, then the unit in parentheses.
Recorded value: 2.5 (psi)
